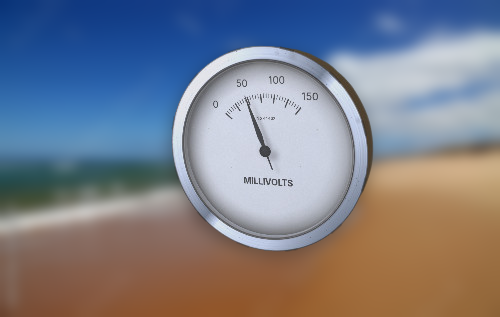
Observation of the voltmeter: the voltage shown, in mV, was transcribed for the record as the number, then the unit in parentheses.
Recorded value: 50 (mV)
